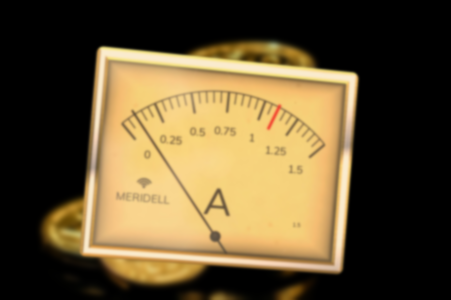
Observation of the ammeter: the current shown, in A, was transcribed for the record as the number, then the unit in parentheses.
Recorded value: 0.1 (A)
